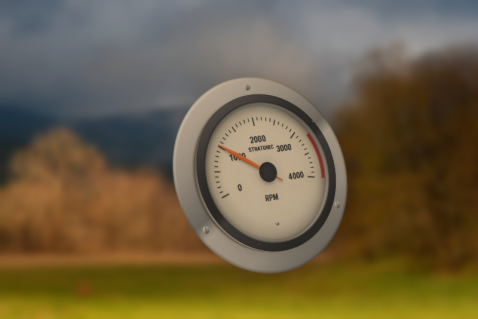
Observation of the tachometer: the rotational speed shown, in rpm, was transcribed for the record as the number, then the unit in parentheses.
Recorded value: 1000 (rpm)
